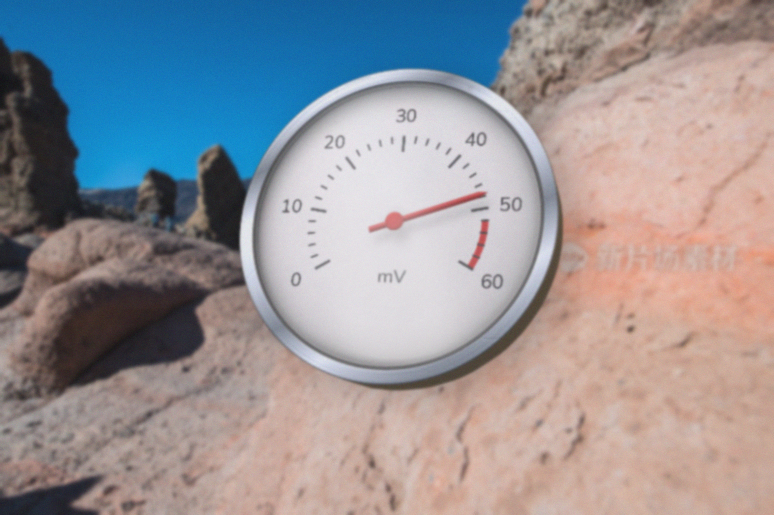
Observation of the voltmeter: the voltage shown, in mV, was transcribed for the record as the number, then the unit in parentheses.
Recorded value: 48 (mV)
